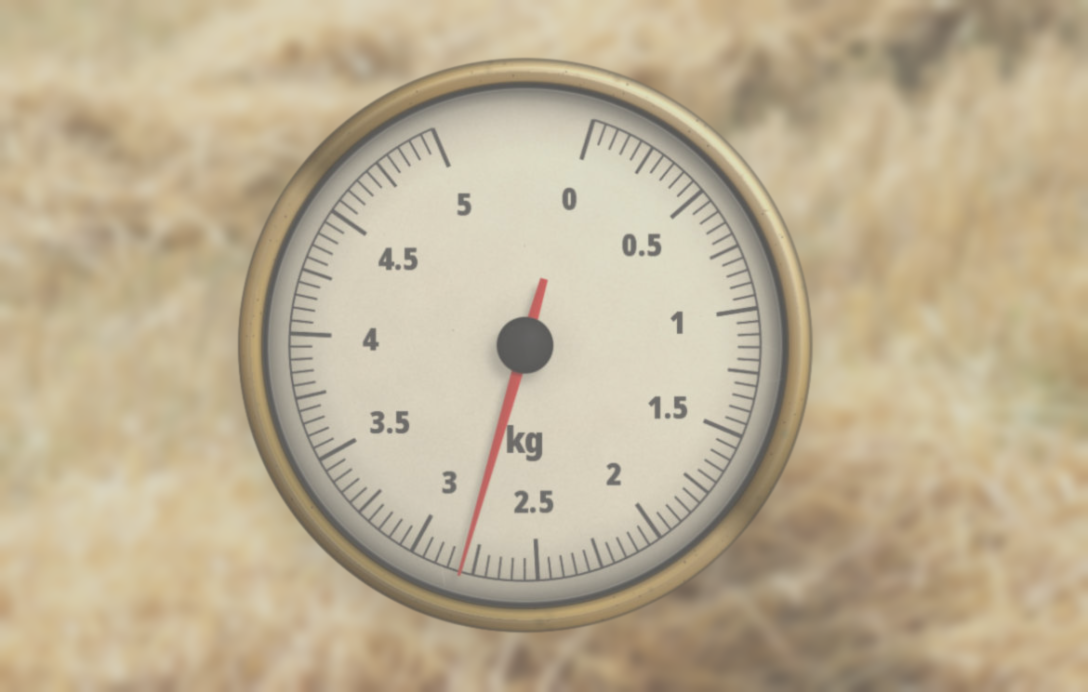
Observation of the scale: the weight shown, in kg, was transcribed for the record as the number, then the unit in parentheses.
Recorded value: 2.8 (kg)
